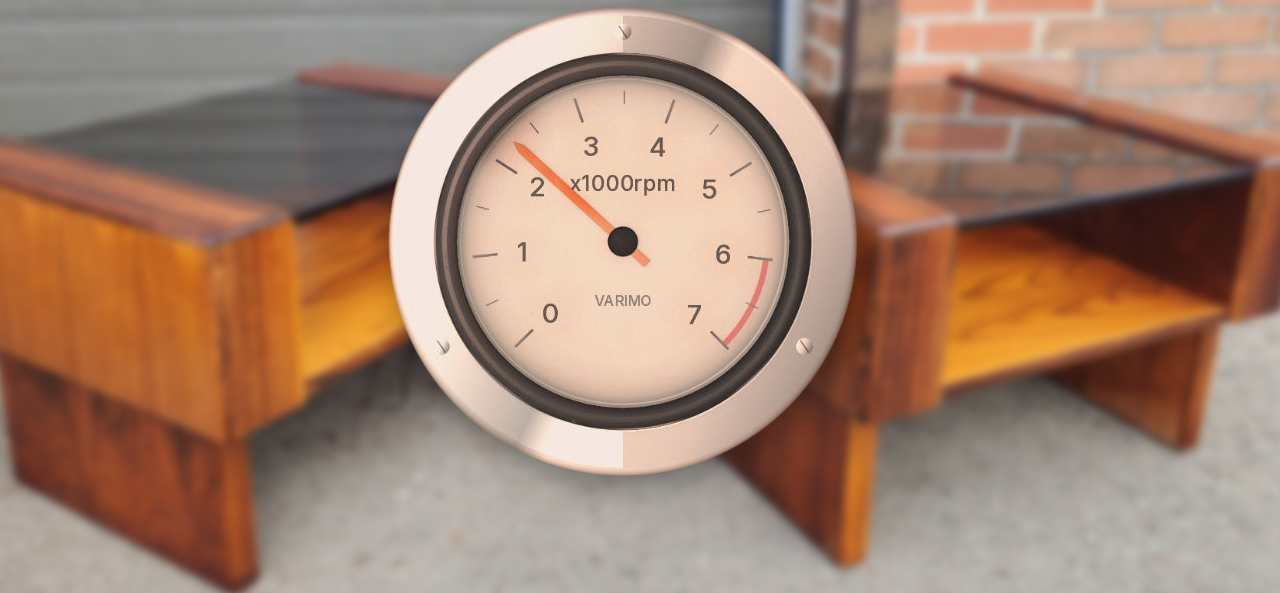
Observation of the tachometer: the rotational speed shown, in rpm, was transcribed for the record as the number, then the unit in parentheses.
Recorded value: 2250 (rpm)
